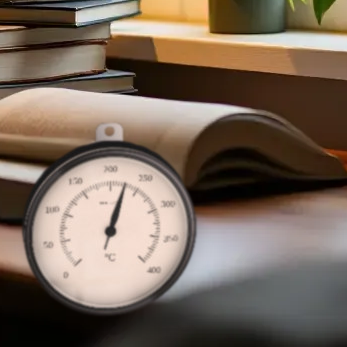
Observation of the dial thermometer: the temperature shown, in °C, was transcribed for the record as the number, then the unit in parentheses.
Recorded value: 225 (°C)
